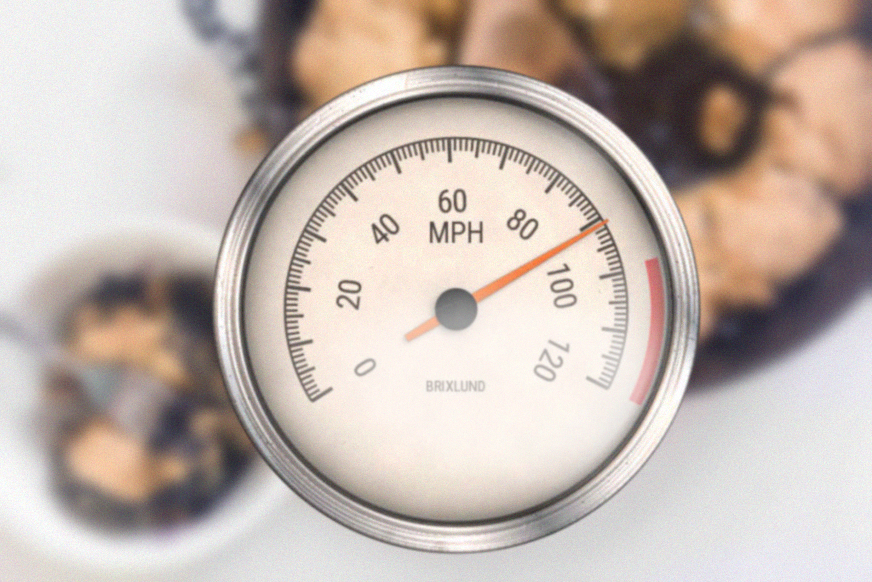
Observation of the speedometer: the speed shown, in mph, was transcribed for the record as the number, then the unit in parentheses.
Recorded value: 91 (mph)
